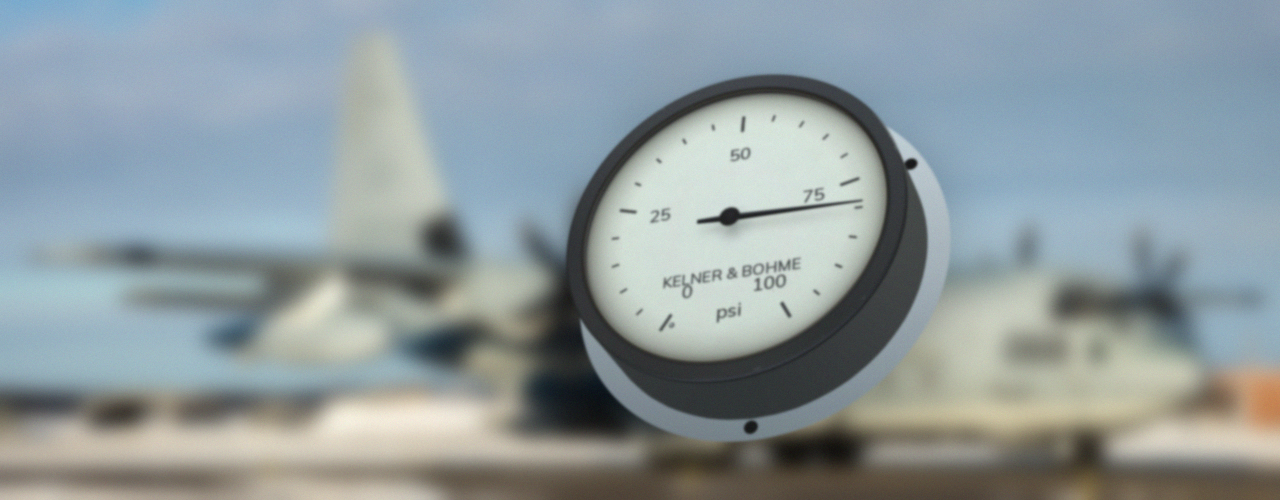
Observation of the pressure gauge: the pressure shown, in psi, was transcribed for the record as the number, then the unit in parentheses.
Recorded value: 80 (psi)
